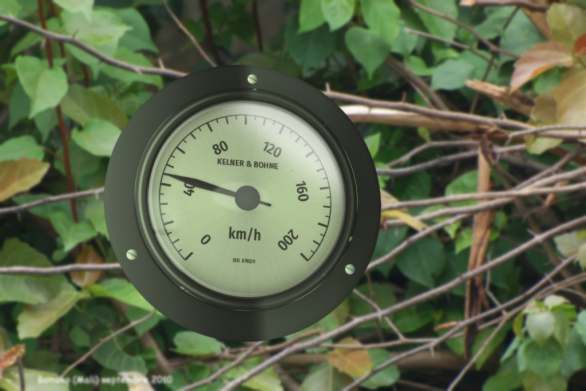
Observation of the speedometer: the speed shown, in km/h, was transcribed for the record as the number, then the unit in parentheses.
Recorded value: 45 (km/h)
